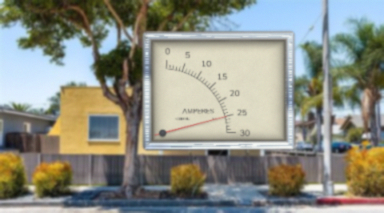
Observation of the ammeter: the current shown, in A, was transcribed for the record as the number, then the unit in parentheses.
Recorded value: 25 (A)
